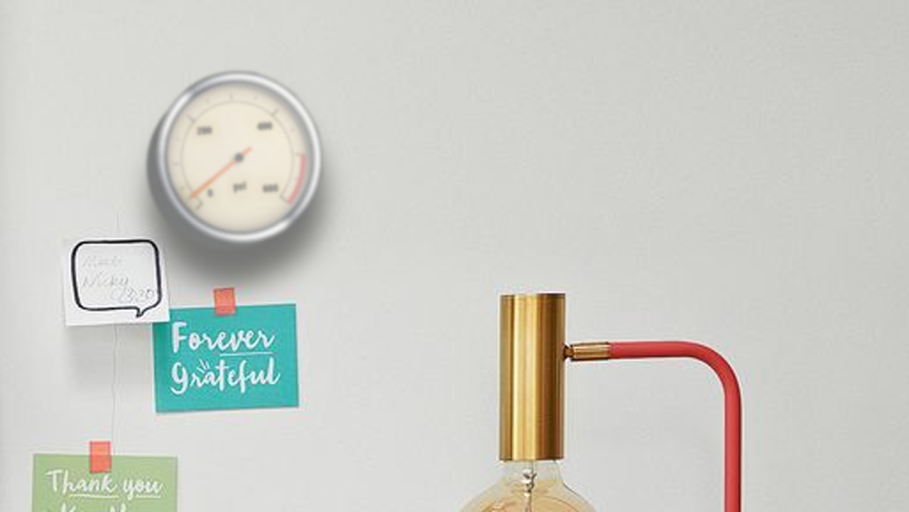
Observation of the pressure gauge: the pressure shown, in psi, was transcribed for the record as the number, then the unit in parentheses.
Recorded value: 25 (psi)
